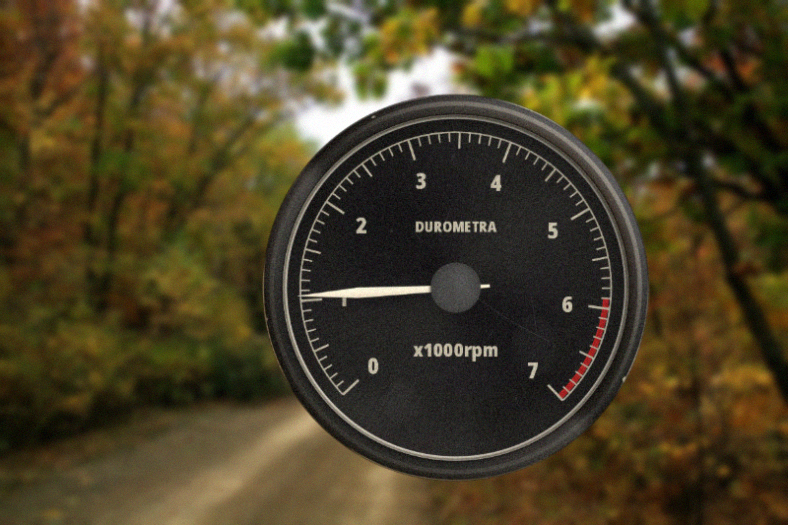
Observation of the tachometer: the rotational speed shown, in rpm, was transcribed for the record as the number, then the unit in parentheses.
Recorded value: 1050 (rpm)
